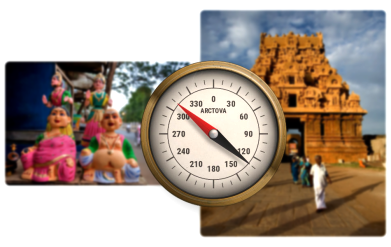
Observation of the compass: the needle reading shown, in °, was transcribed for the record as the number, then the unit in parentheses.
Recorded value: 310 (°)
